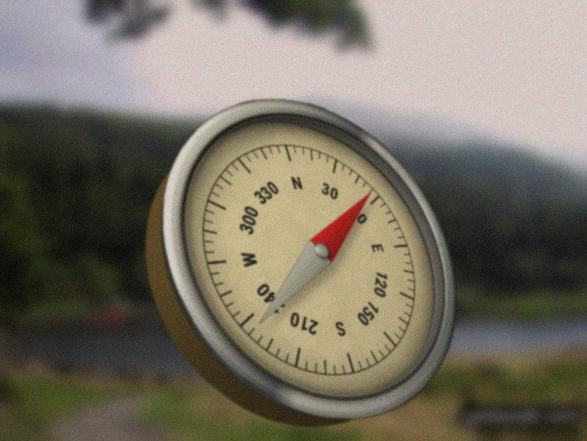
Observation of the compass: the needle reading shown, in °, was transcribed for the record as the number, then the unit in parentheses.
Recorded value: 55 (°)
